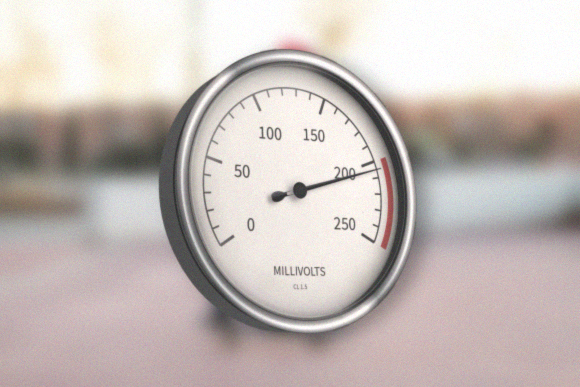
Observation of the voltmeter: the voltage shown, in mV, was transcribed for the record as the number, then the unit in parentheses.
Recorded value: 205 (mV)
